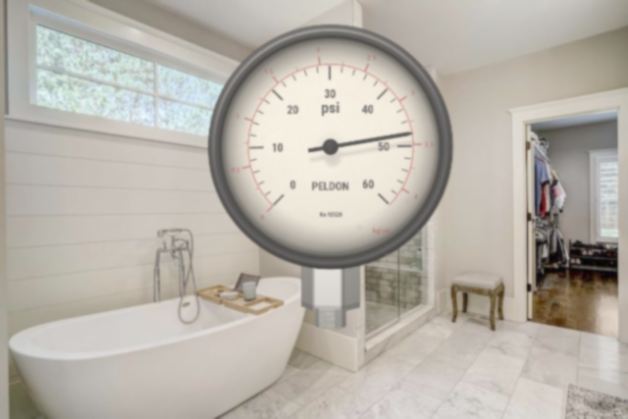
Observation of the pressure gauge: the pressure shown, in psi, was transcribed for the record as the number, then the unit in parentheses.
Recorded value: 48 (psi)
